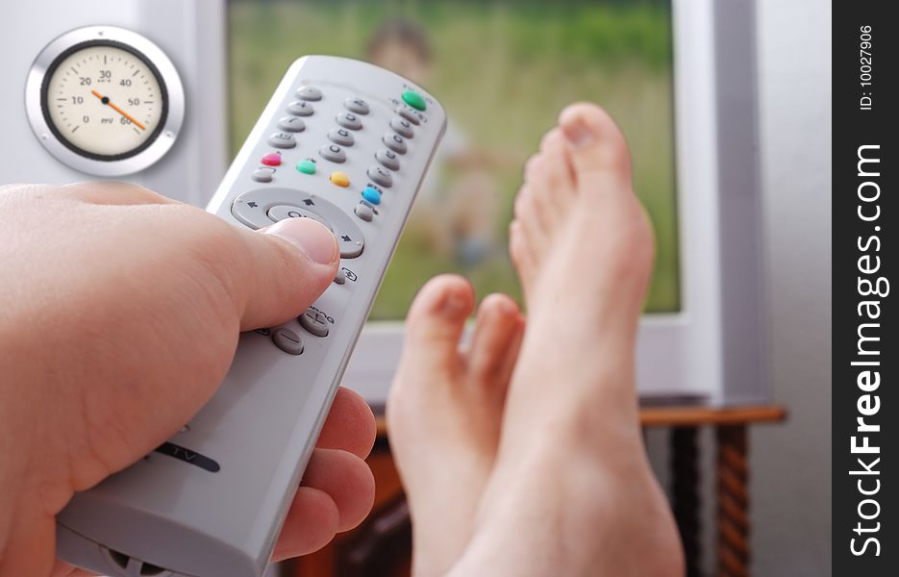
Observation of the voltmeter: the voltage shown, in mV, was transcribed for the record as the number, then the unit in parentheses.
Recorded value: 58 (mV)
